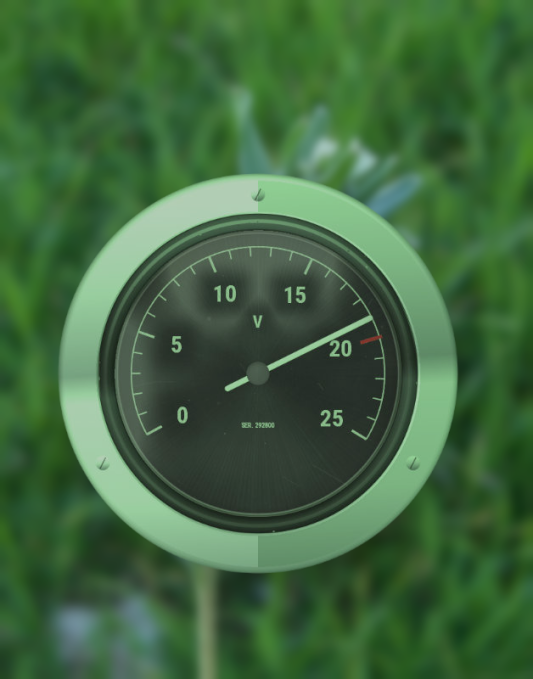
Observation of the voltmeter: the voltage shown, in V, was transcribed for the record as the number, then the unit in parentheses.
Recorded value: 19 (V)
